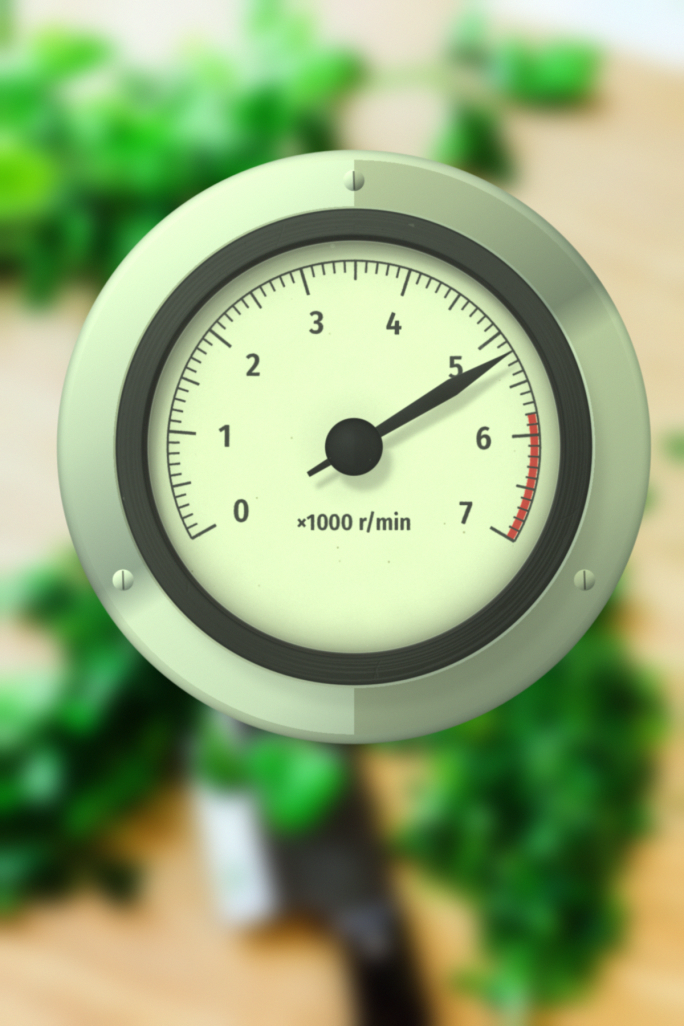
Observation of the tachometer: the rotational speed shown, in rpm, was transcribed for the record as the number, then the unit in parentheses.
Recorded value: 5200 (rpm)
